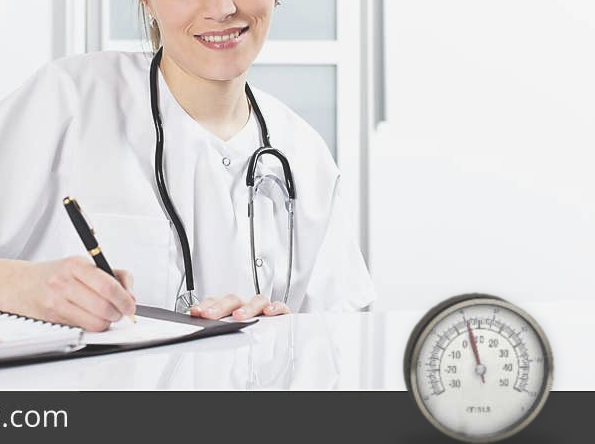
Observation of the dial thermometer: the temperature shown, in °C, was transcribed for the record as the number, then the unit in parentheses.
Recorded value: 5 (°C)
